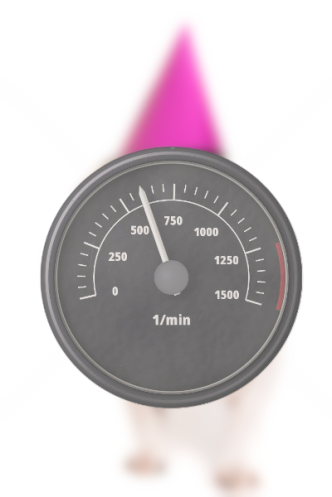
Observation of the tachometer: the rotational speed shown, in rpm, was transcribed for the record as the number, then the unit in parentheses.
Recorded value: 600 (rpm)
